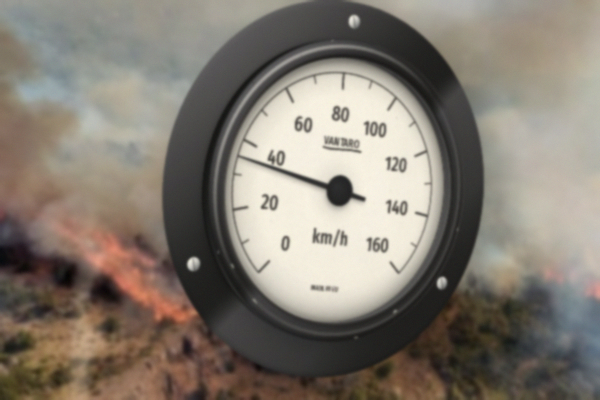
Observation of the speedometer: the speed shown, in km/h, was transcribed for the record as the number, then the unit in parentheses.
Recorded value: 35 (km/h)
